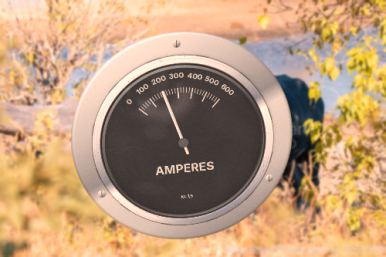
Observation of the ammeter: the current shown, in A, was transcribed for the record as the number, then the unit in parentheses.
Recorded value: 200 (A)
